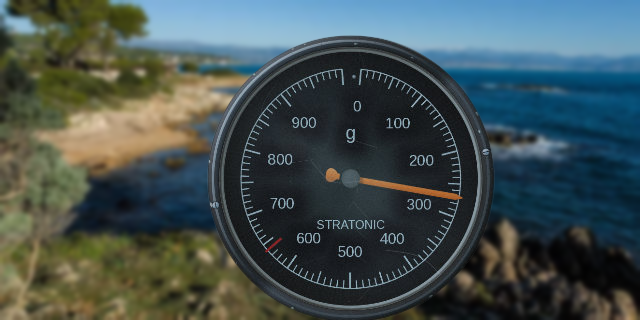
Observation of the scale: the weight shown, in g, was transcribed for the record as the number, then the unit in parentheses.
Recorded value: 270 (g)
